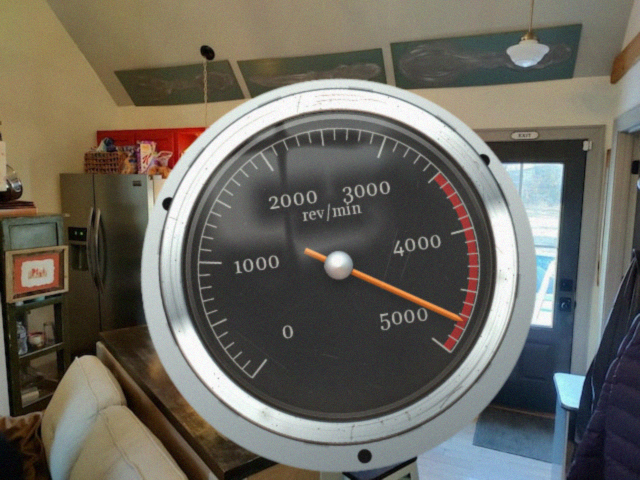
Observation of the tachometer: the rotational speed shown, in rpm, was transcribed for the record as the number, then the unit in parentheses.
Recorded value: 4750 (rpm)
